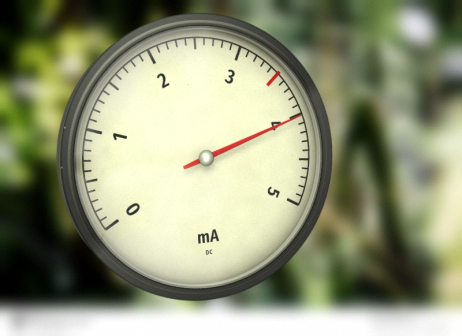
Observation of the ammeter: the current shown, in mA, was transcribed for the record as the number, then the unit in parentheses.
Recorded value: 4 (mA)
